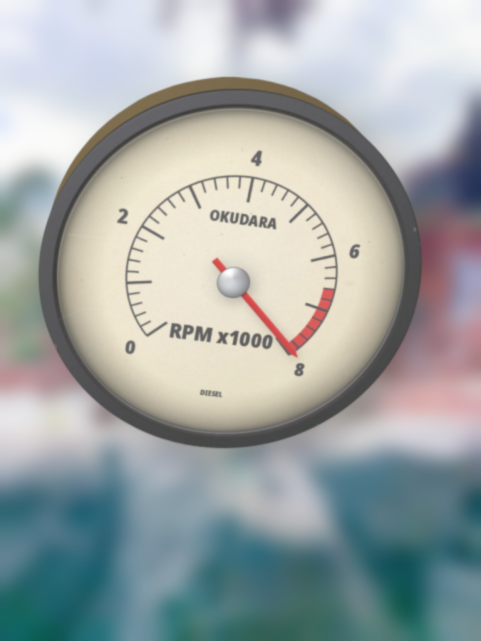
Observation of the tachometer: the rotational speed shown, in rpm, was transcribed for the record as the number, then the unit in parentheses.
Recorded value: 7900 (rpm)
